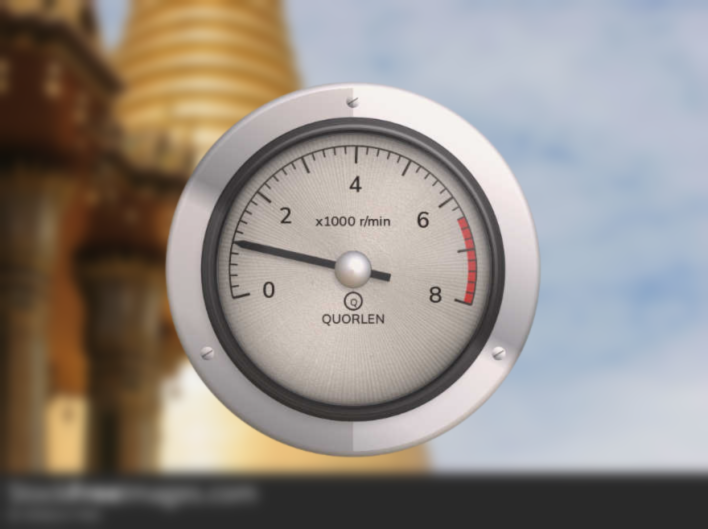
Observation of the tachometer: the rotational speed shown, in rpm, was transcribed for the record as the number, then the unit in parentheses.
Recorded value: 1000 (rpm)
